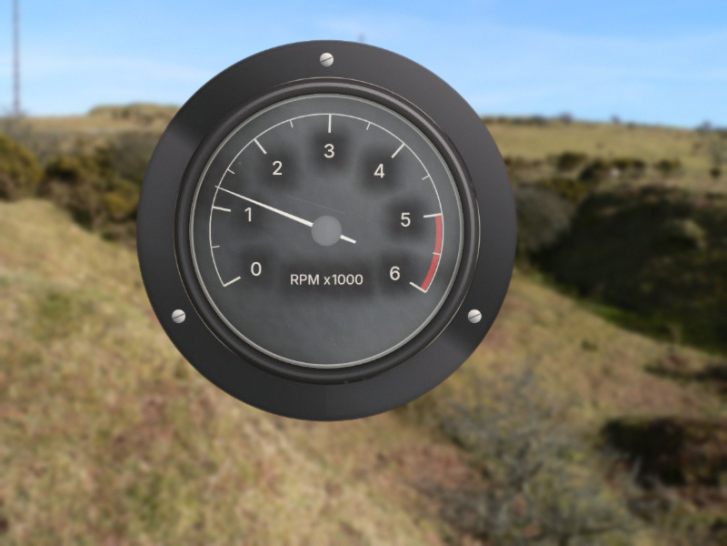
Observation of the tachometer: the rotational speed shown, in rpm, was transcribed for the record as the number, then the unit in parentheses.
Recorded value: 1250 (rpm)
